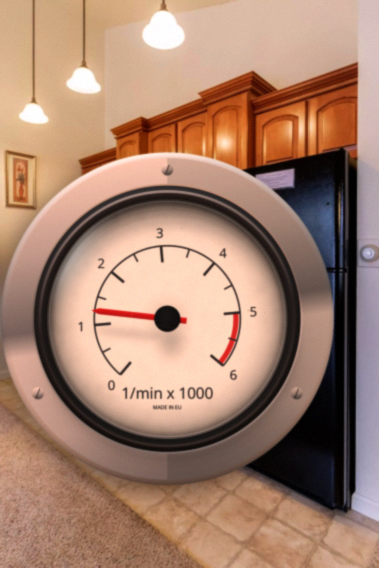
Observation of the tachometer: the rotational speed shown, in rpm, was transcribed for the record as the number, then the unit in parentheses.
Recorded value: 1250 (rpm)
